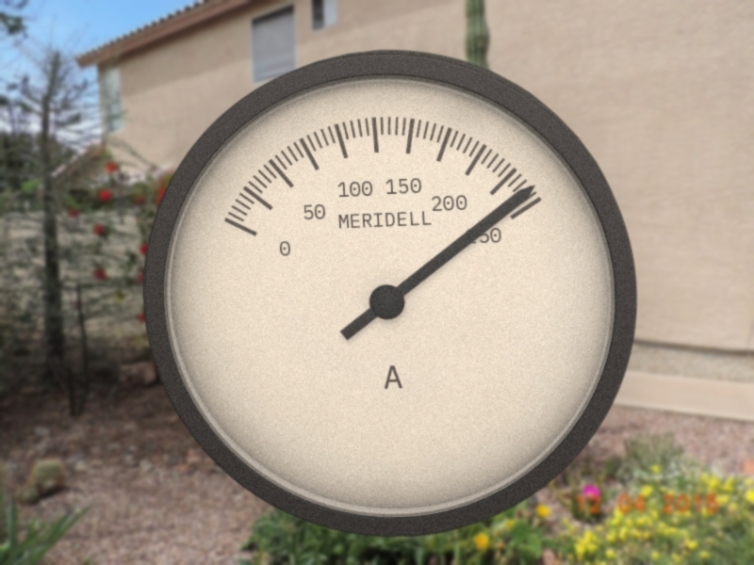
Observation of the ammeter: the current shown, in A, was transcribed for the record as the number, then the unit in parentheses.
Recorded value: 240 (A)
